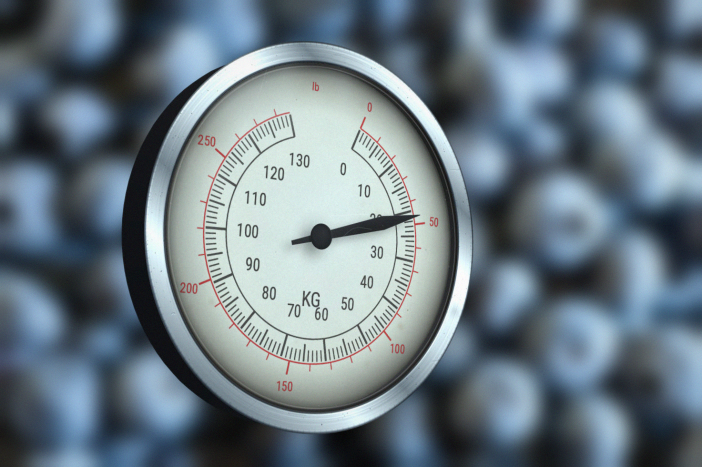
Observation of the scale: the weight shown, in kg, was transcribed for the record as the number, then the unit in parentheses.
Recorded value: 21 (kg)
